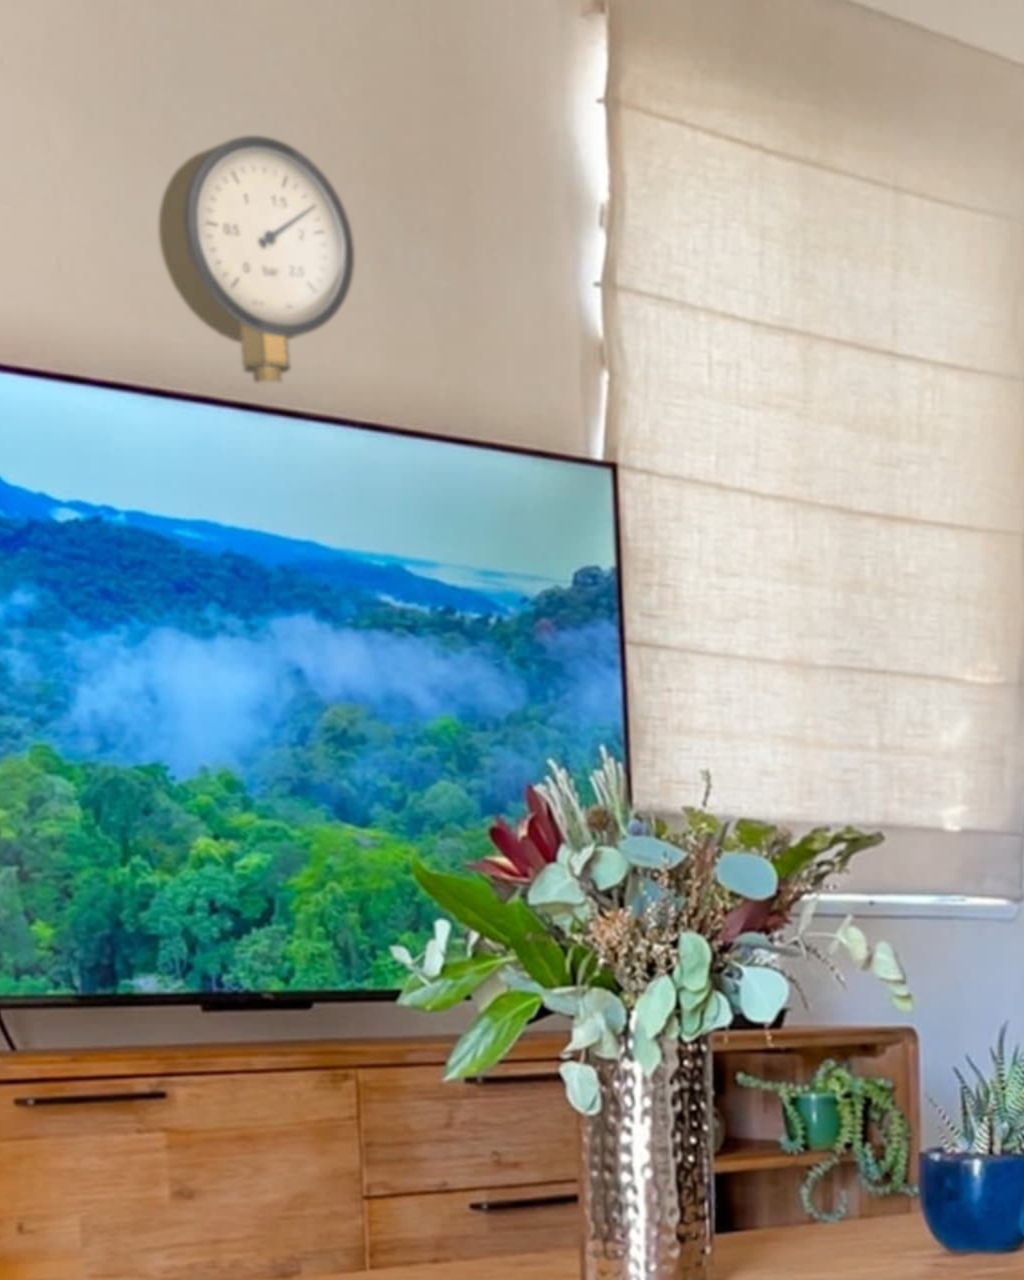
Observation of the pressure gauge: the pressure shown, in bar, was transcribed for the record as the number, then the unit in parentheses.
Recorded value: 1.8 (bar)
